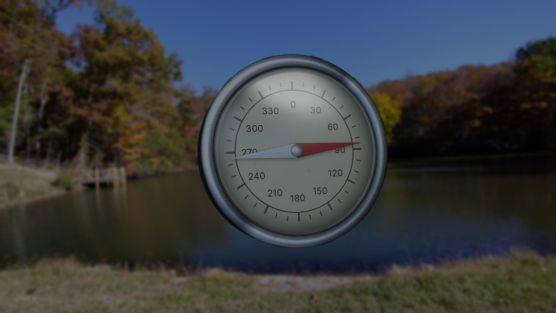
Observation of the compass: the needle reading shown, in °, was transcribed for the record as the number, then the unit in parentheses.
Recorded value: 85 (°)
